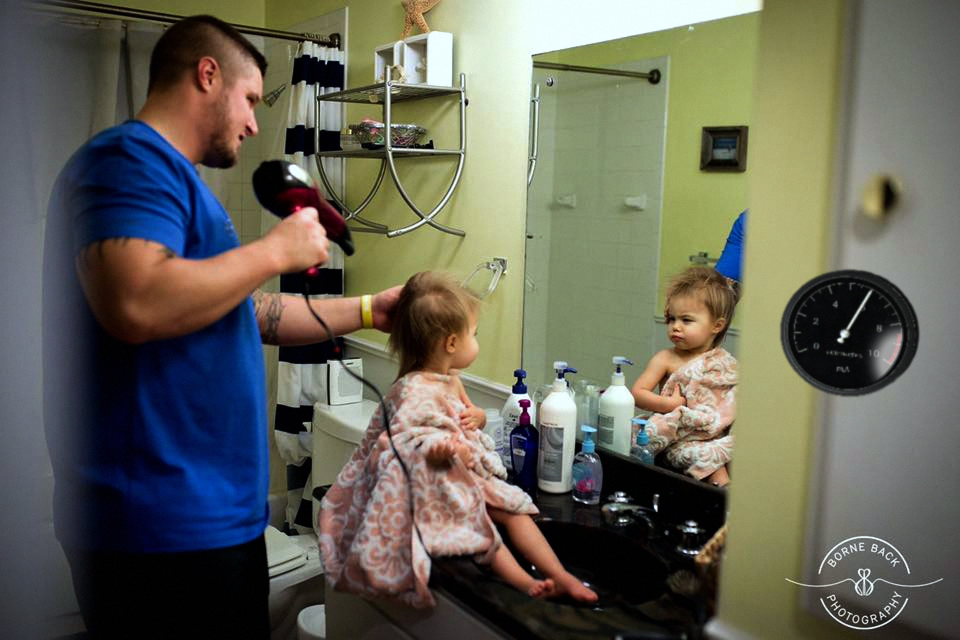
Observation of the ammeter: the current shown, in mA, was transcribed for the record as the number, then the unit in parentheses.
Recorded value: 6 (mA)
